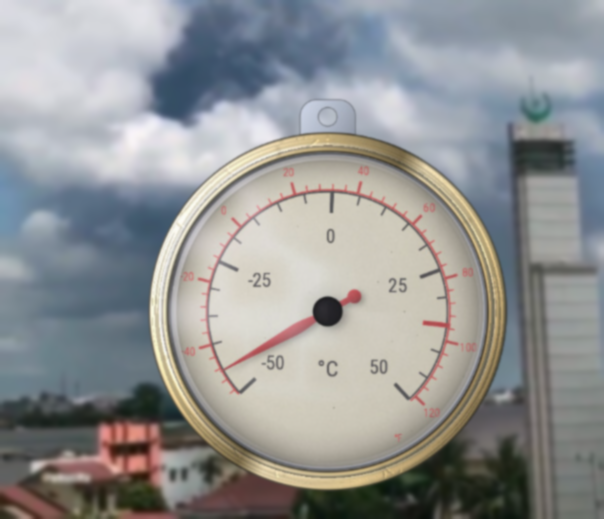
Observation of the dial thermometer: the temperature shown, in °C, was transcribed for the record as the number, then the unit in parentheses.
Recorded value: -45 (°C)
